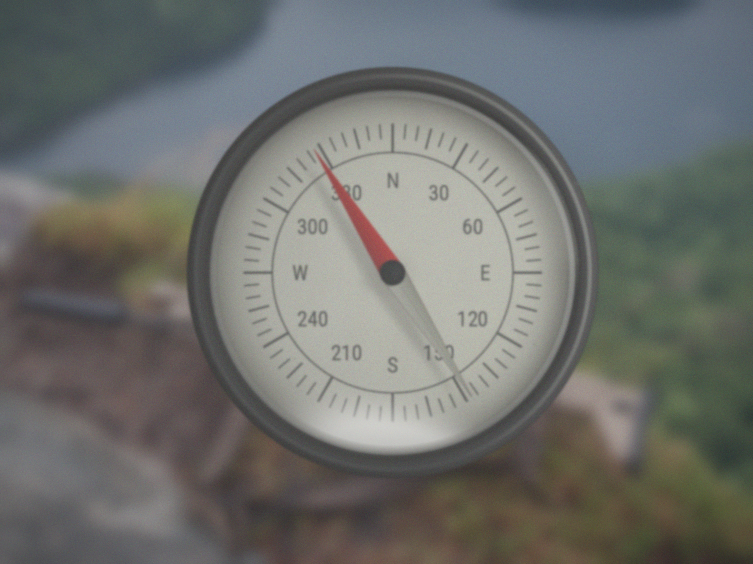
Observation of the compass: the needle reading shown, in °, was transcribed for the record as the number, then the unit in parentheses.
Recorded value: 327.5 (°)
